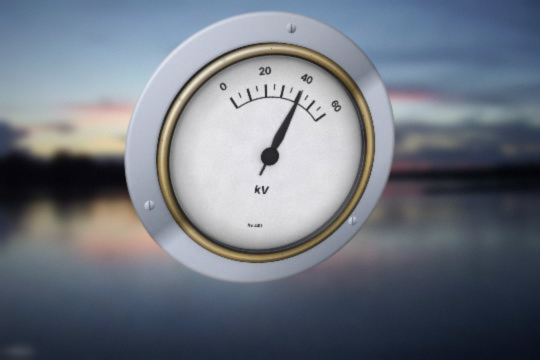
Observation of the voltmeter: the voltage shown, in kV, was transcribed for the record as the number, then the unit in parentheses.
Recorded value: 40 (kV)
